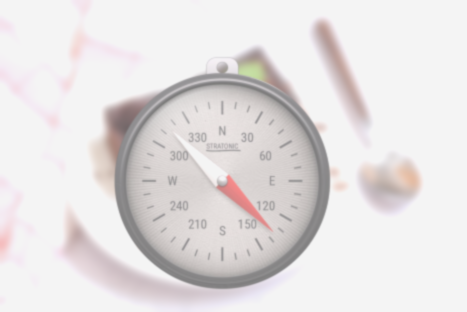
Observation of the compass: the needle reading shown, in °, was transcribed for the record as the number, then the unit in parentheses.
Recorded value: 135 (°)
